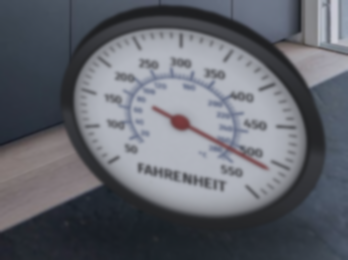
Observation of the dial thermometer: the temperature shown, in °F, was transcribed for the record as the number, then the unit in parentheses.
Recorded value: 510 (°F)
